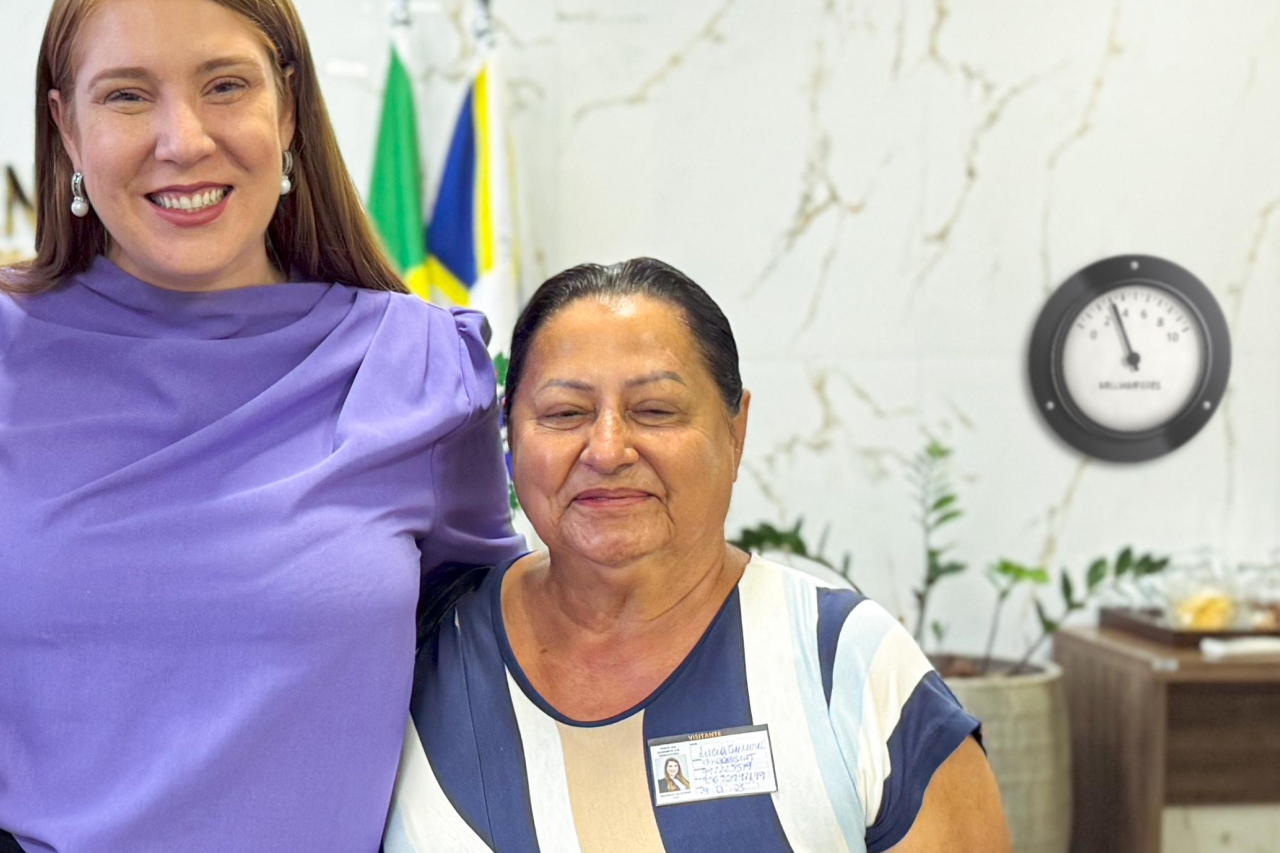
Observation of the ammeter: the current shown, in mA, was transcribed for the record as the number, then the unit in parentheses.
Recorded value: 3 (mA)
